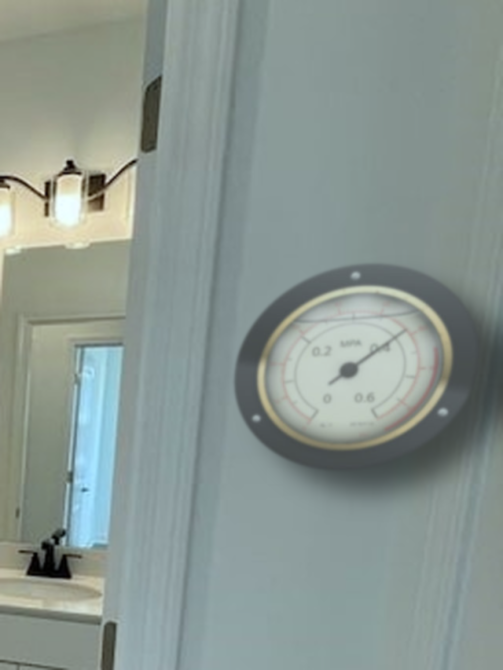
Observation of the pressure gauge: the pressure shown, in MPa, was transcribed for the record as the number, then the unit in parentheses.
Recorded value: 0.4 (MPa)
